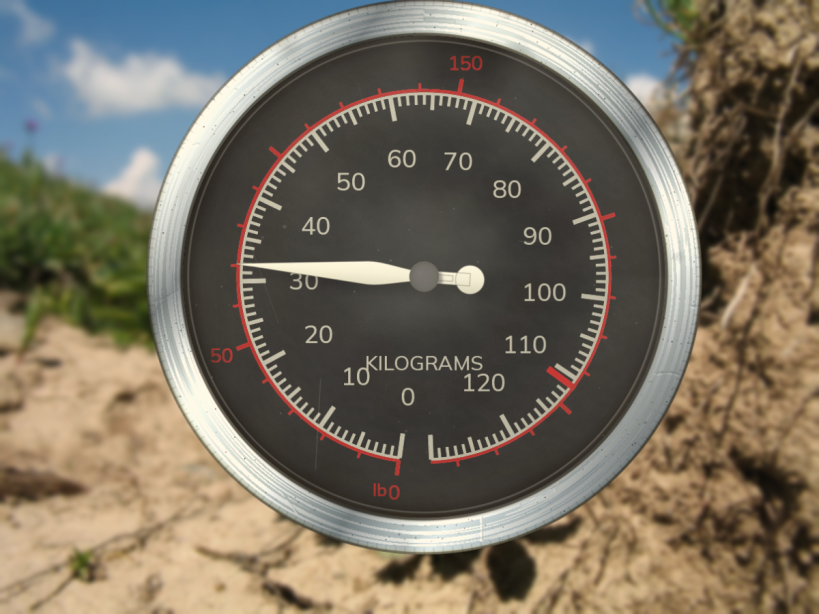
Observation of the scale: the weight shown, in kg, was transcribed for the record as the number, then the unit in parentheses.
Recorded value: 32 (kg)
